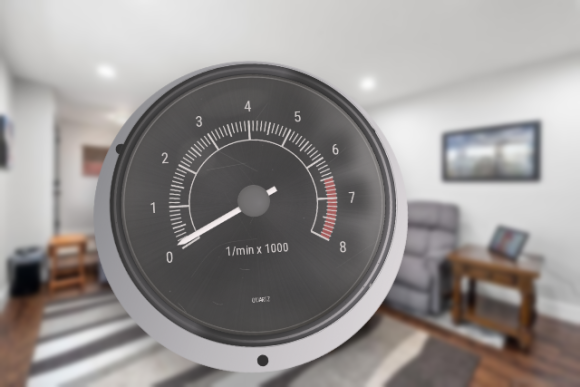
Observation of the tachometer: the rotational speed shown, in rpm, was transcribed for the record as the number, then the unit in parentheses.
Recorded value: 100 (rpm)
